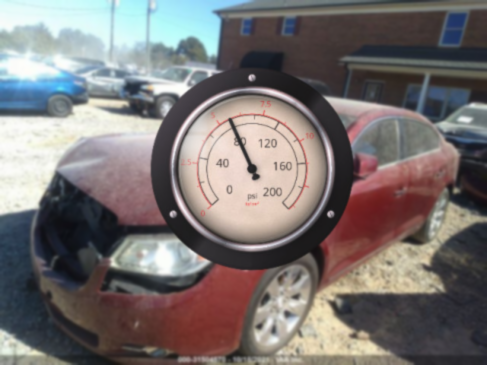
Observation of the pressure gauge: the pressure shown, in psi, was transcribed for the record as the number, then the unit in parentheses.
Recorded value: 80 (psi)
